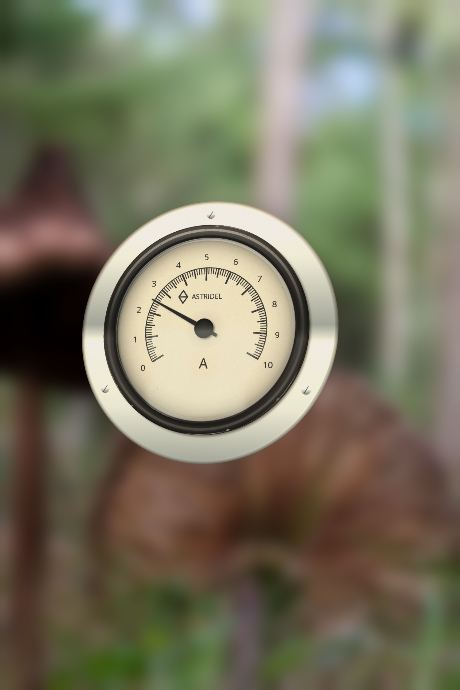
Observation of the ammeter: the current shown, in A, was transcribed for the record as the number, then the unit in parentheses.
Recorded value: 2.5 (A)
